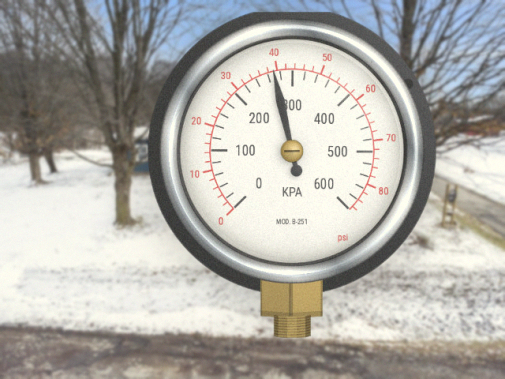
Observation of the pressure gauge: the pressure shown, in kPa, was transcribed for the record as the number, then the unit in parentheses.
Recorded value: 270 (kPa)
